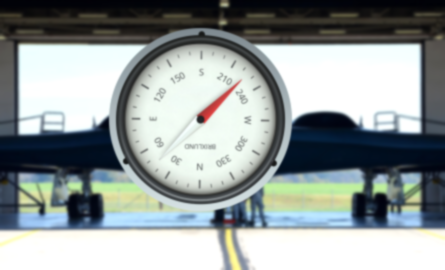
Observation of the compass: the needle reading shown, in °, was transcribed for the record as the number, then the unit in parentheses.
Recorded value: 225 (°)
